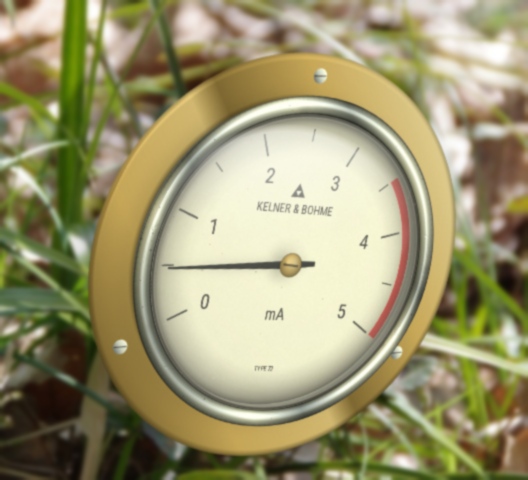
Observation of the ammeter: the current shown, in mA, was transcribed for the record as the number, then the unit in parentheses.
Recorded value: 0.5 (mA)
